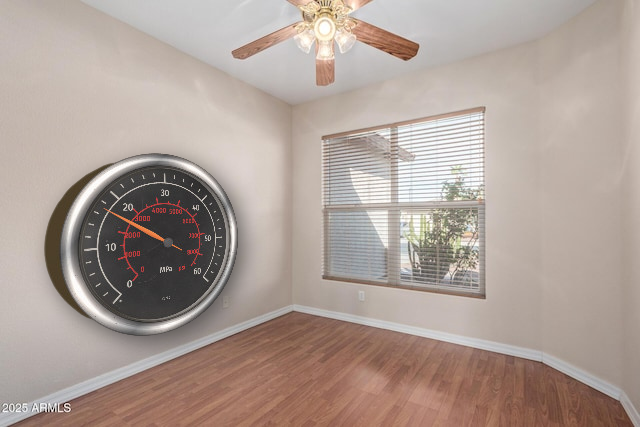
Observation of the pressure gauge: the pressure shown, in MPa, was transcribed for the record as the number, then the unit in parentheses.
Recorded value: 17 (MPa)
